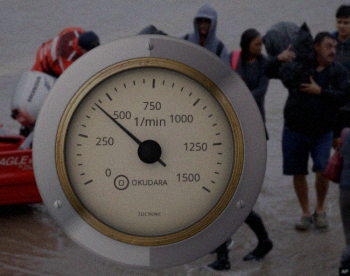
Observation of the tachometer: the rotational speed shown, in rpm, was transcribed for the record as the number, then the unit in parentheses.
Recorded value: 425 (rpm)
